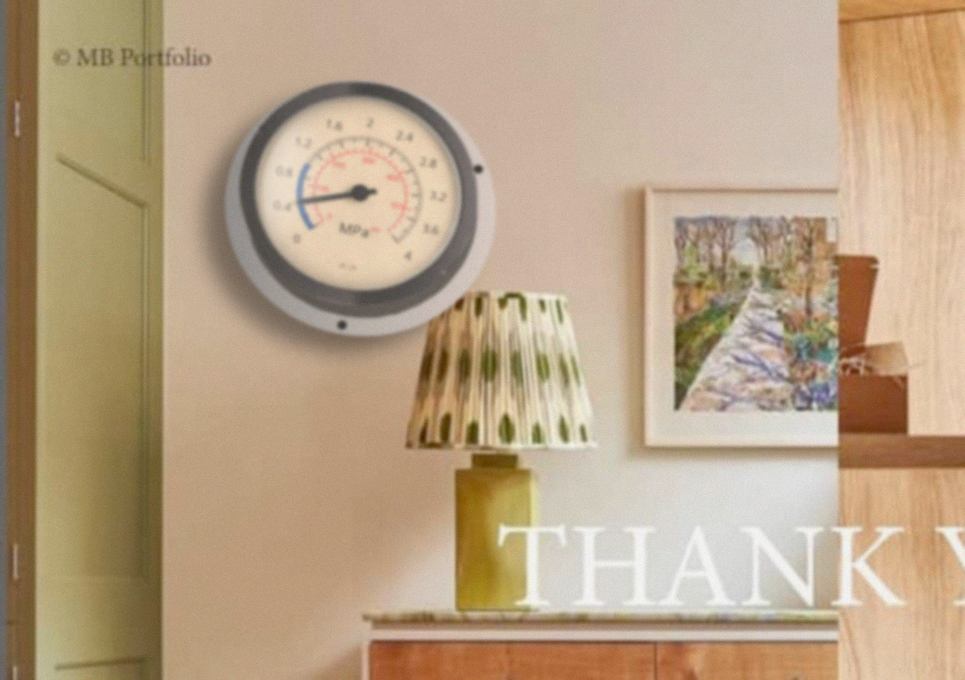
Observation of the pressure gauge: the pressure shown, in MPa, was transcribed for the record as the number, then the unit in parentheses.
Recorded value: 0.4 (MPa)
